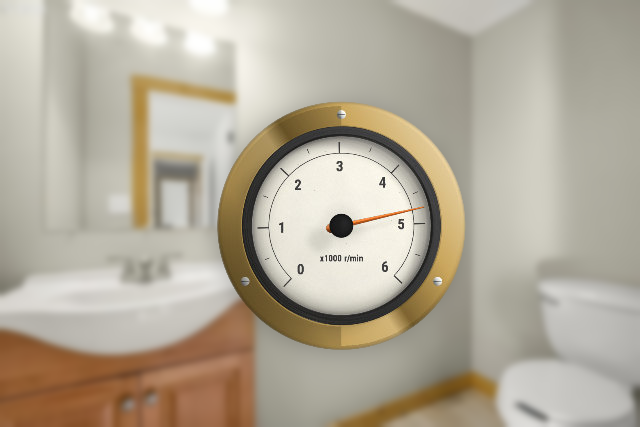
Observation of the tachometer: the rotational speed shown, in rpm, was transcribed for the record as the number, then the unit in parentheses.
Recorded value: 4750 (rpm)
